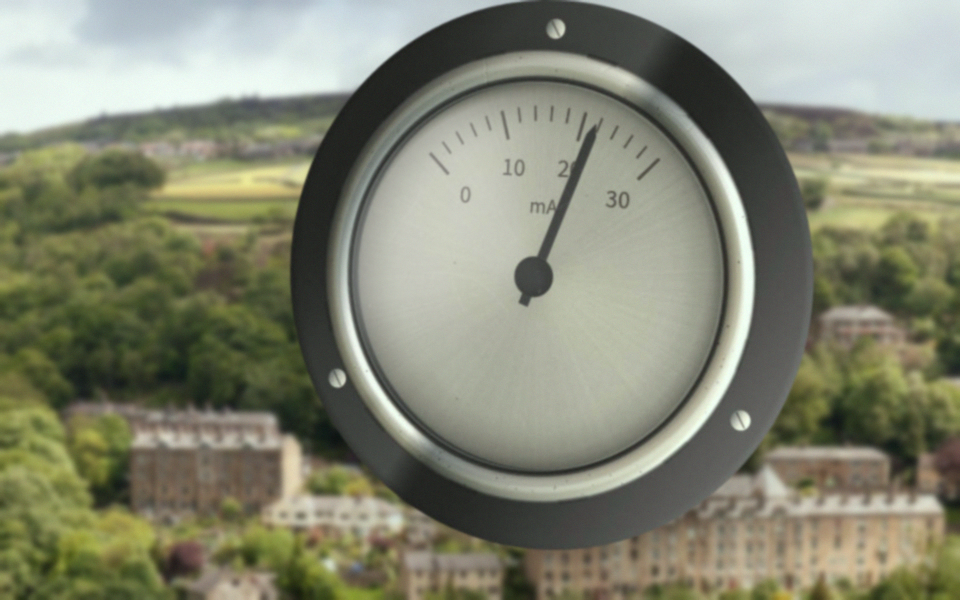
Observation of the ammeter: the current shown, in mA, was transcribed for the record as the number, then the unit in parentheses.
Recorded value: 22 (mA)
